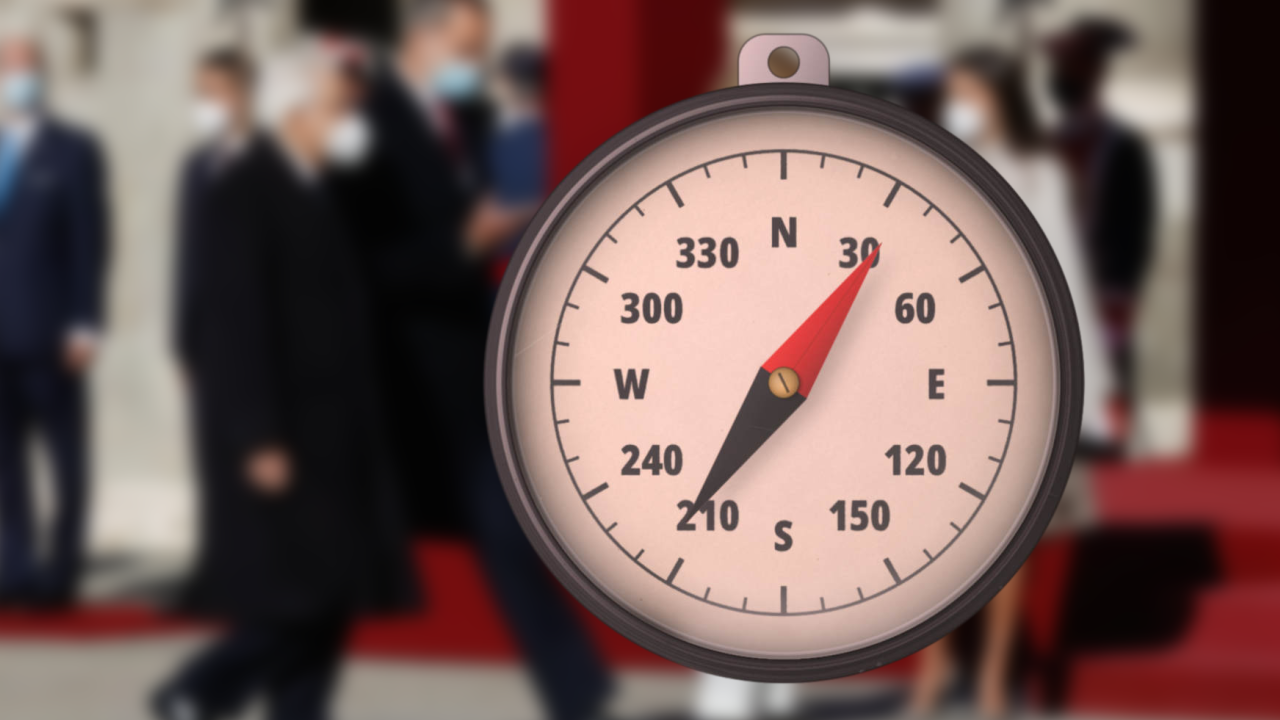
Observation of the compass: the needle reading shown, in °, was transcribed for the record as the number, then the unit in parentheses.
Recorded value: 35 (°)
